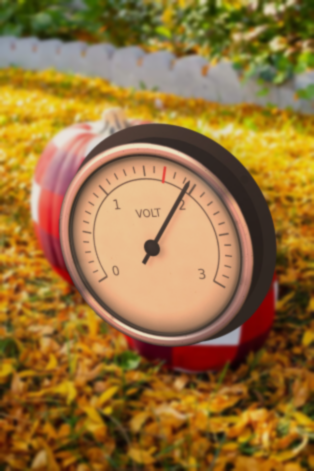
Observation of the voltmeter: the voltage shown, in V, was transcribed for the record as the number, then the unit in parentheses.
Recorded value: 1.95 (V)
